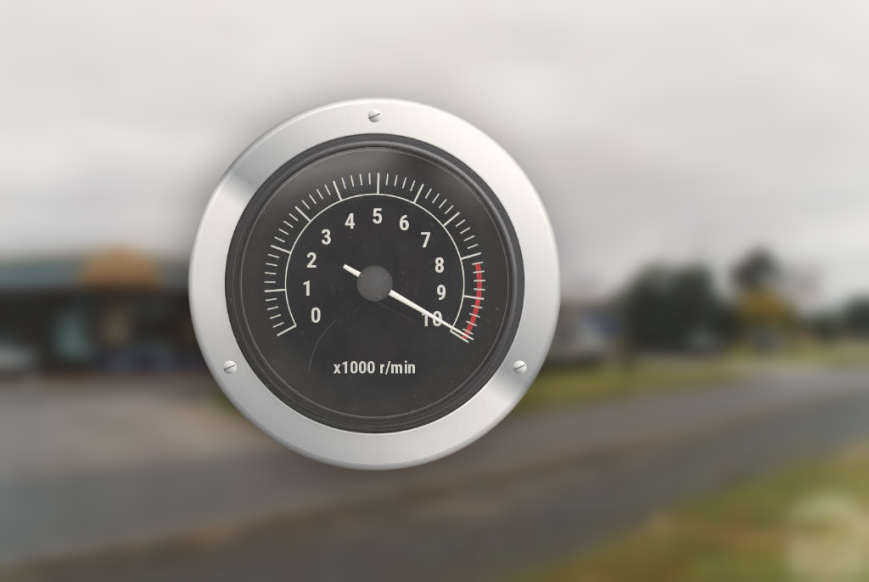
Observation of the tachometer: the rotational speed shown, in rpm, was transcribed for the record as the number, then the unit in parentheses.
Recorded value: 9900 (rpm)
